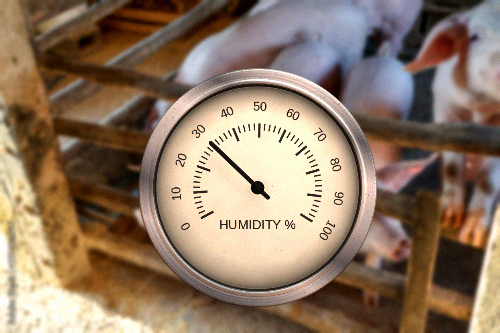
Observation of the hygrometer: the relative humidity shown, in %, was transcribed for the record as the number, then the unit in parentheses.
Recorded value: 30 (%)
